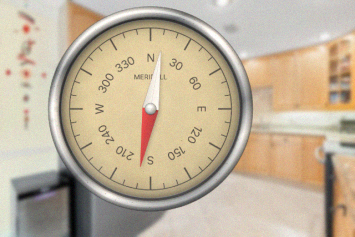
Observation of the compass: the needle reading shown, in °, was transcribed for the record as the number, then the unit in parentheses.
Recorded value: 190 (°)
